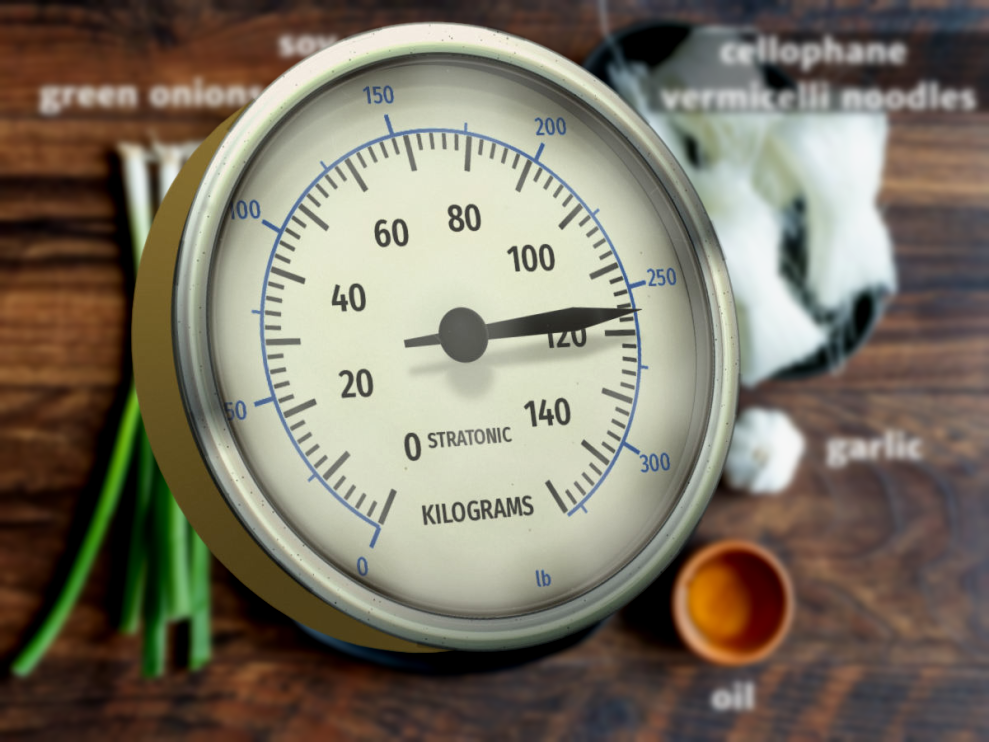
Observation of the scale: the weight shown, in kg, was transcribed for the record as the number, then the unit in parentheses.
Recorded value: 117 (kg)
